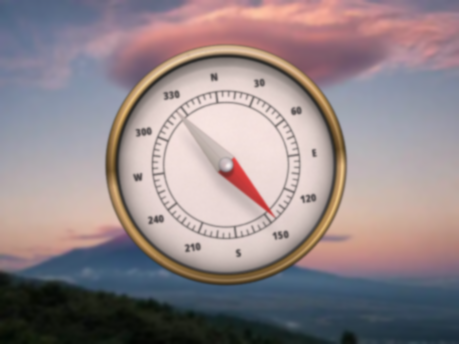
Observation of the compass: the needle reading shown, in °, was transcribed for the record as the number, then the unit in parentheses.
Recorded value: 145 (°)
